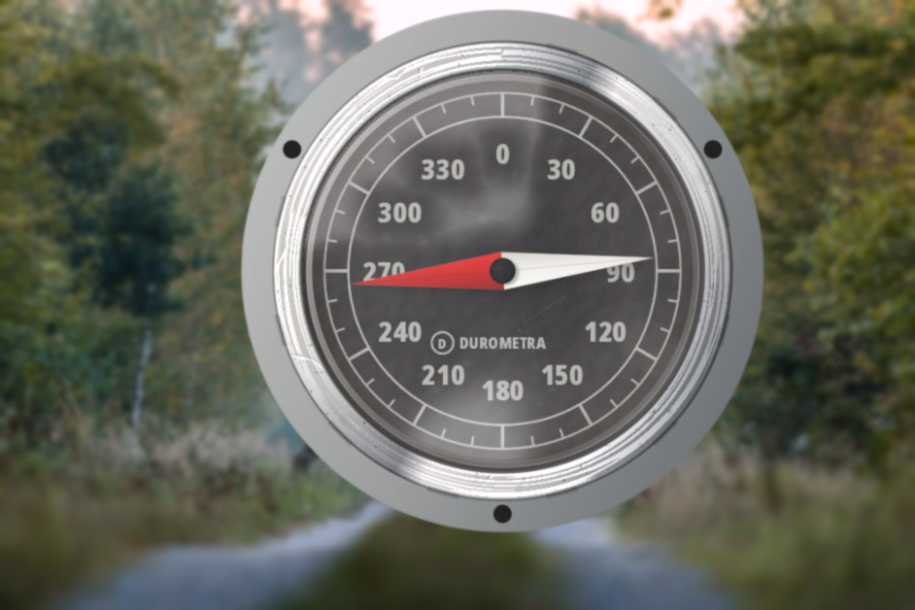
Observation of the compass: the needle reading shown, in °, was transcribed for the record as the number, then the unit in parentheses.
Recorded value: 265 (°)
